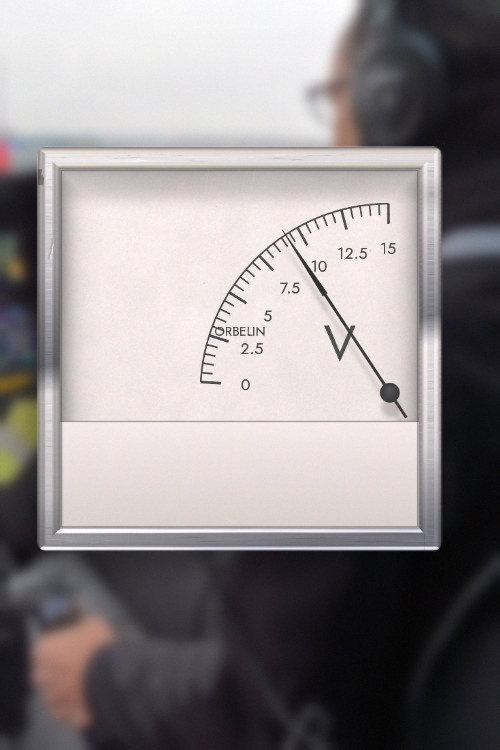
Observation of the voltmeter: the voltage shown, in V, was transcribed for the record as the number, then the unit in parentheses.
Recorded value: 9.25 (V)
